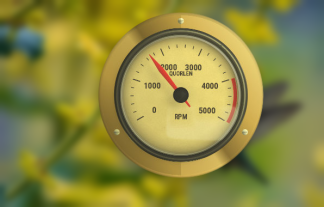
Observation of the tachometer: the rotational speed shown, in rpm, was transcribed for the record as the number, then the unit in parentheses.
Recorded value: 1700 (rpm)
